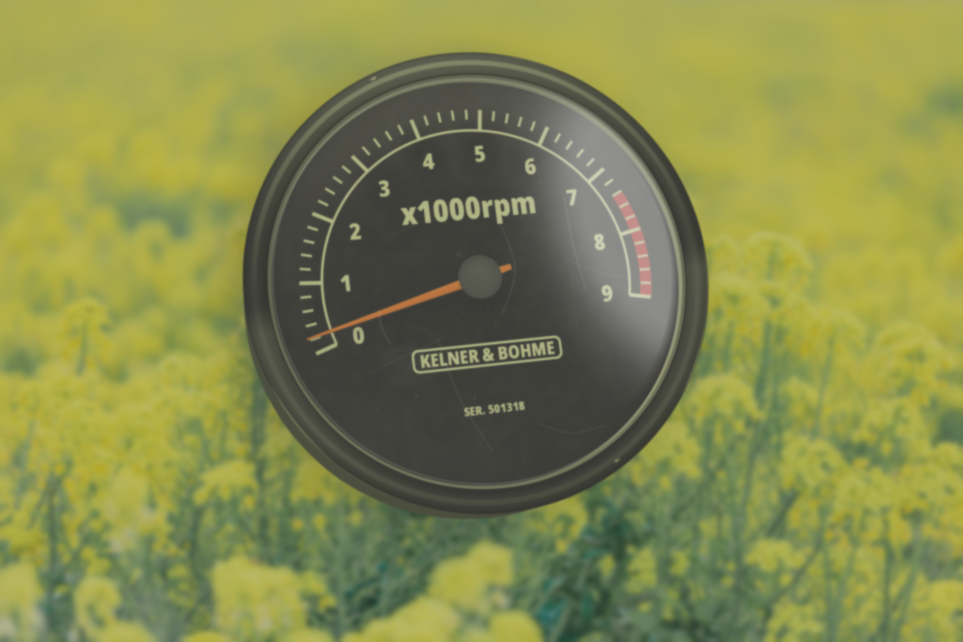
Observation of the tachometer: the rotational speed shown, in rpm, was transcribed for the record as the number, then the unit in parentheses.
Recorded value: 200 (rpm)
